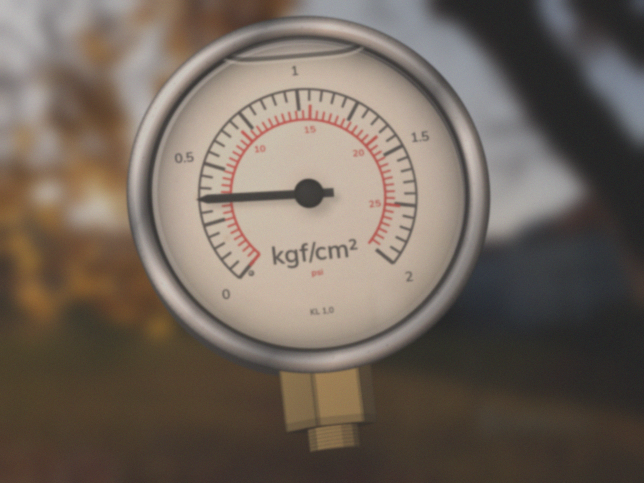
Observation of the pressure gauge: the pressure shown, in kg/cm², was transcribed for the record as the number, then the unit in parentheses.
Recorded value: 0.35 (kg/cm²)
